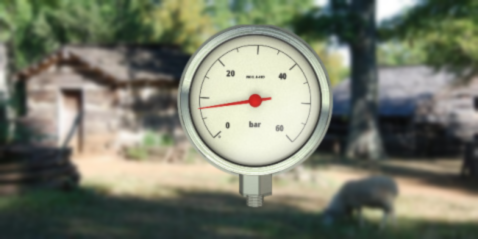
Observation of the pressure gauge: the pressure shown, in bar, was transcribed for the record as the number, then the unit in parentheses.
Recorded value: 7.5 (bar)
